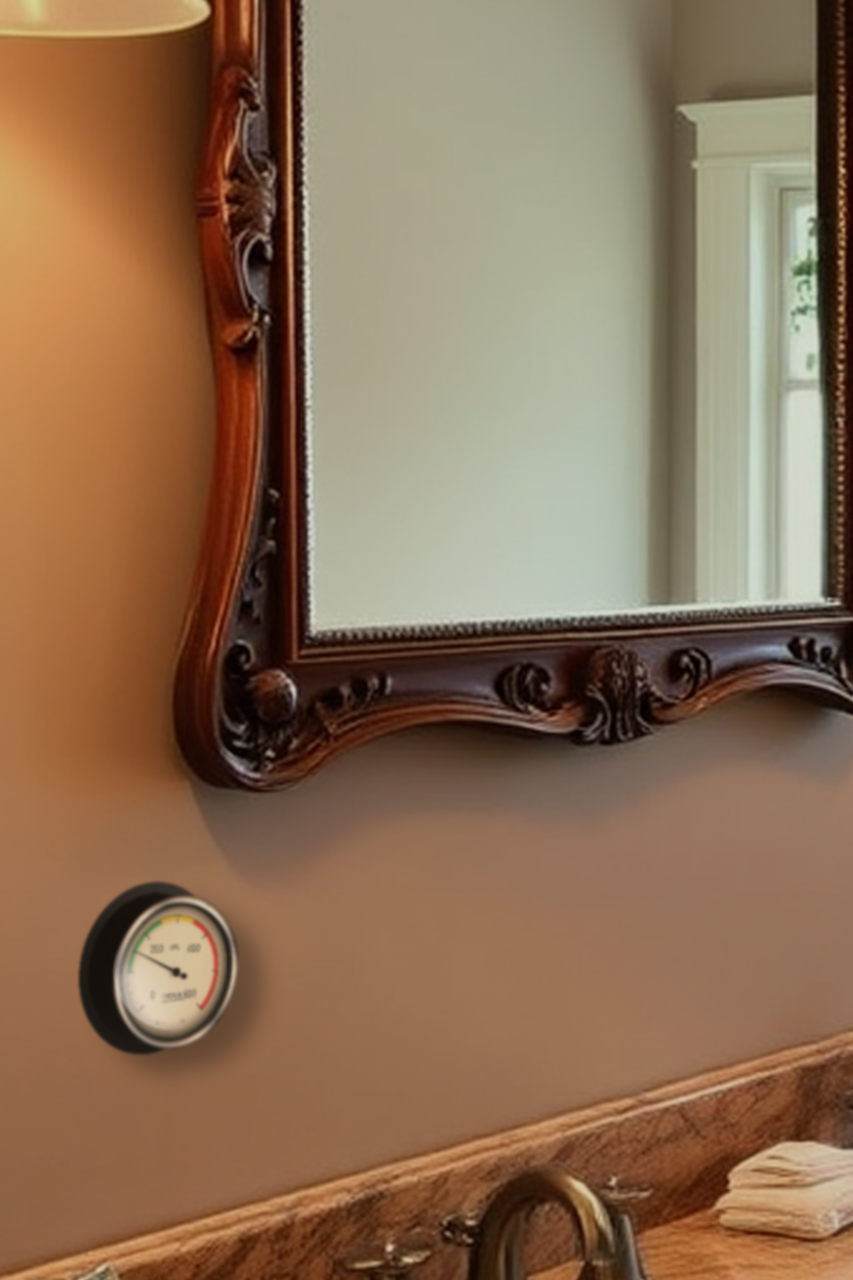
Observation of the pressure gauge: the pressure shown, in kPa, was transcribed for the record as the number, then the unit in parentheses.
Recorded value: 150 (kPa)
